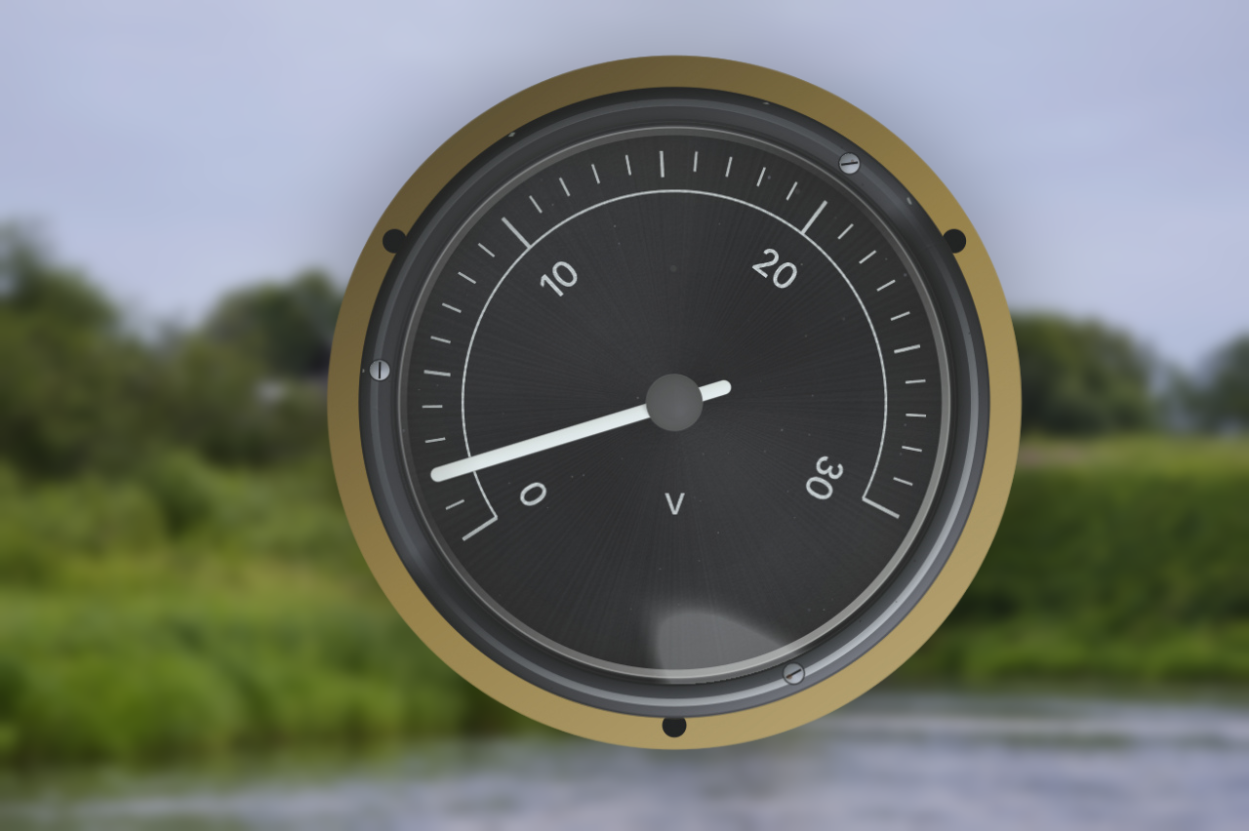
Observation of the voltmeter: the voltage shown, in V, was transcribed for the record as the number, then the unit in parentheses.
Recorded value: 2 (V)
